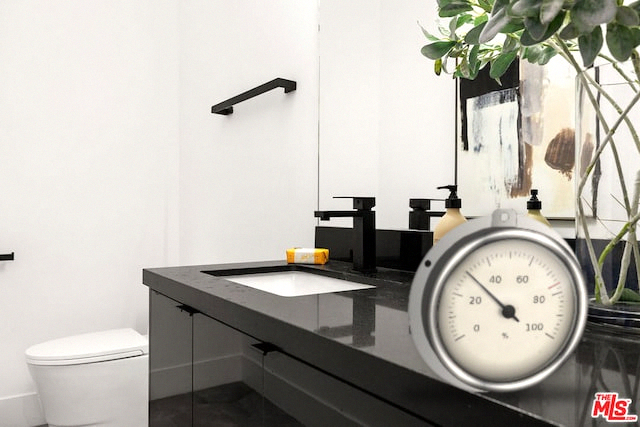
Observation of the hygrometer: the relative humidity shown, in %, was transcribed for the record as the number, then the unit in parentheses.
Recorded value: 30 (%)
